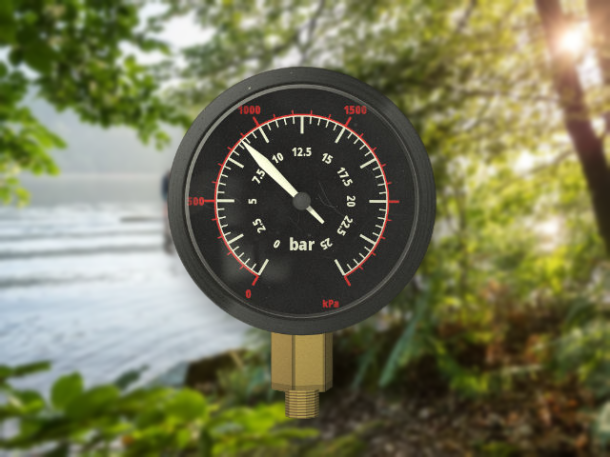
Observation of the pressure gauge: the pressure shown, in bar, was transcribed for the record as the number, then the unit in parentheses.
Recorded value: 8.75 (bar)
